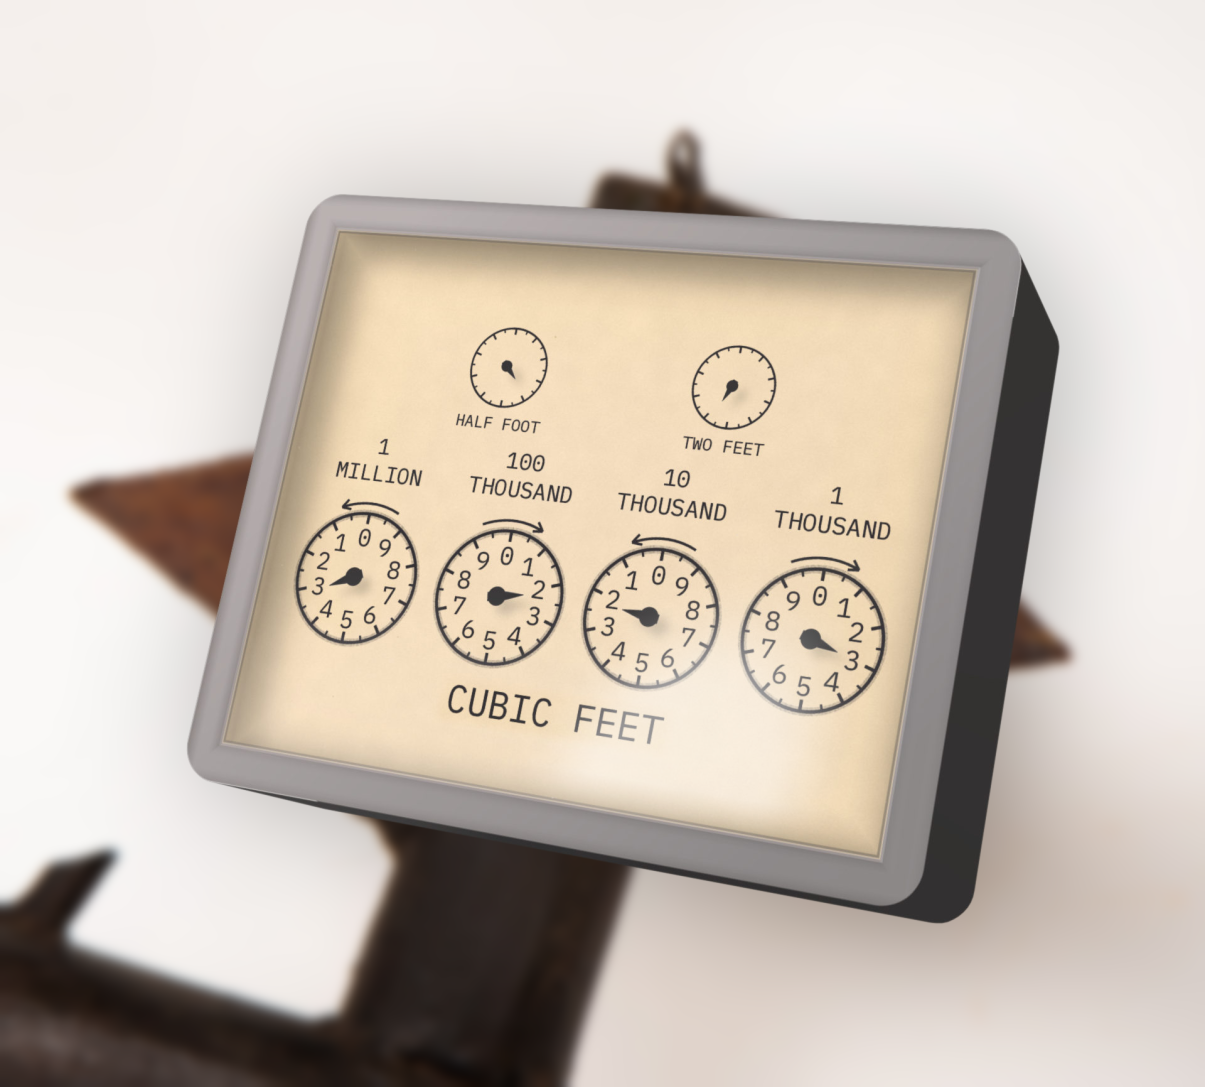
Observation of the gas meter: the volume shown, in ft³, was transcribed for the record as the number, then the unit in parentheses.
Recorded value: 322300 (ft³)
